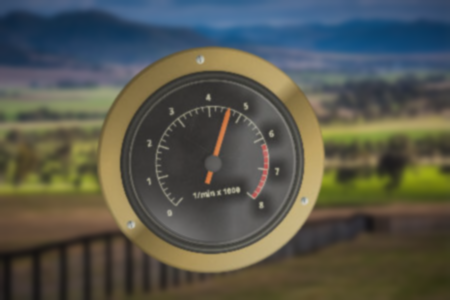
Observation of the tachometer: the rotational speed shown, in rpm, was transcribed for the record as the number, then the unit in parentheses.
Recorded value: 4600 (rpm)
